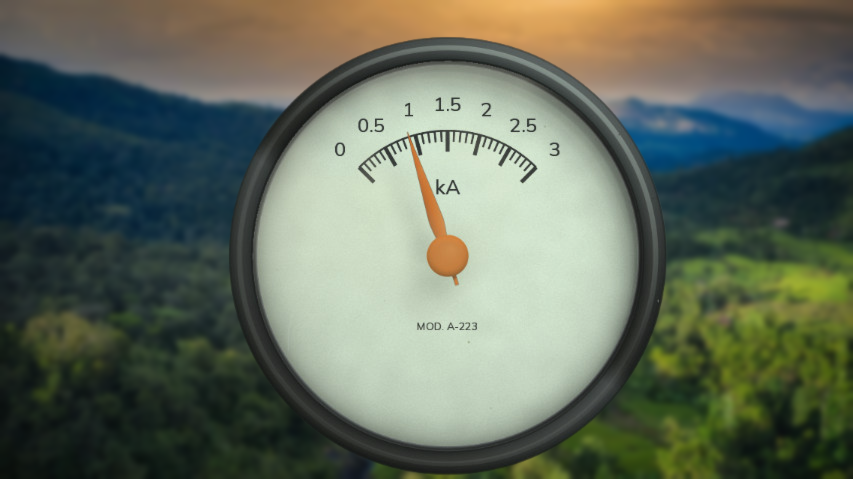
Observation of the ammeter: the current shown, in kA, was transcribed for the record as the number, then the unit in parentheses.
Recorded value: 0.9 (kA)
